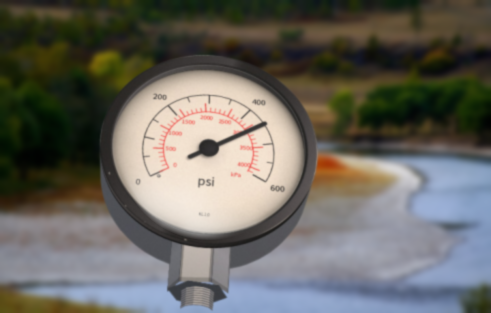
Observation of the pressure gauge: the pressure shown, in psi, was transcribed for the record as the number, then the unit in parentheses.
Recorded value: 450 (psi)
